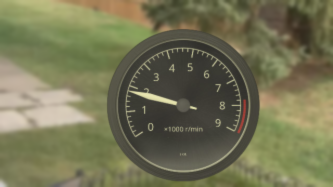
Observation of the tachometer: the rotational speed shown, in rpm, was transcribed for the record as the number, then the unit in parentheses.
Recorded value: 1800 (rpm)
